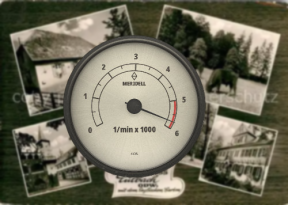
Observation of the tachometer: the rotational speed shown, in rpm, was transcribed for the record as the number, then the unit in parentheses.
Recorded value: 5750 (rpm)
